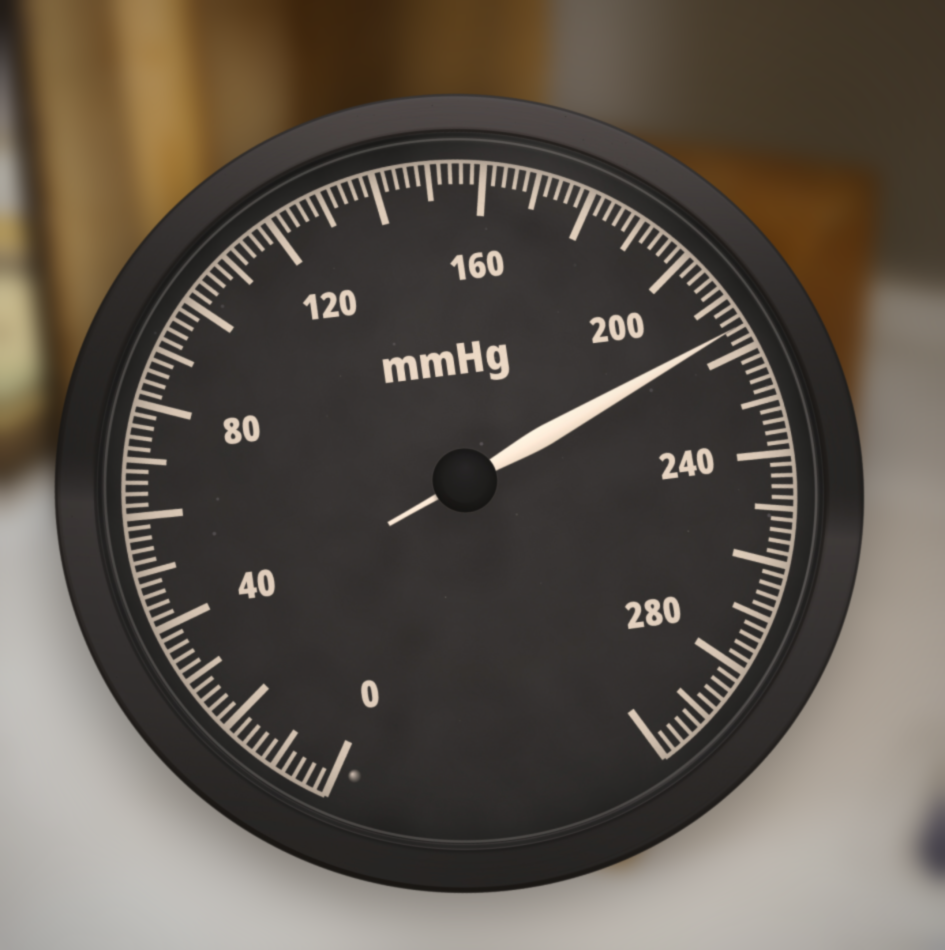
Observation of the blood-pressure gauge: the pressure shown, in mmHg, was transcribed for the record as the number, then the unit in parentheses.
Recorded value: 216 (mmHg)
